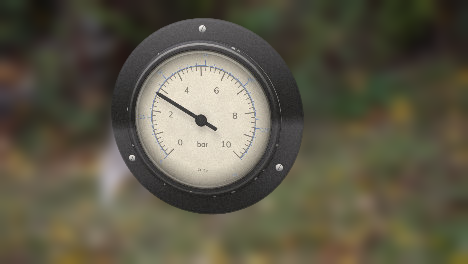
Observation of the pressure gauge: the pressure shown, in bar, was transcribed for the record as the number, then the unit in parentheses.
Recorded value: 2.8 (bar)
